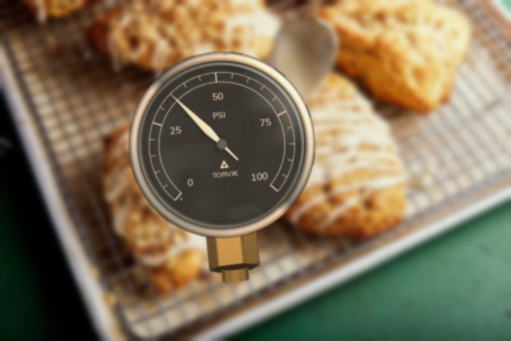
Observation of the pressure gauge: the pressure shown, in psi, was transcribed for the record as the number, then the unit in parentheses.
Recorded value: 35 (psi)
